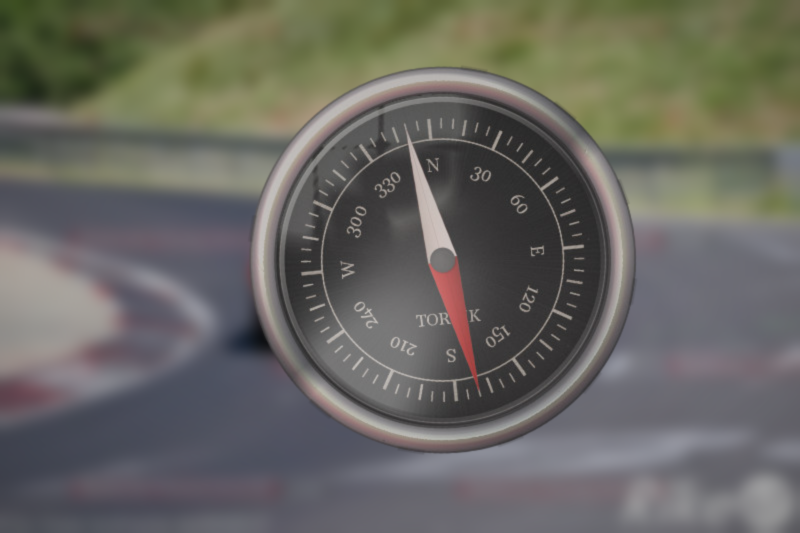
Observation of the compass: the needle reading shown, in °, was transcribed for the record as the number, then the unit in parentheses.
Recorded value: 170 (°)
